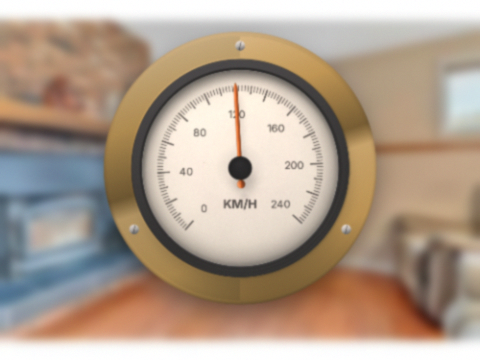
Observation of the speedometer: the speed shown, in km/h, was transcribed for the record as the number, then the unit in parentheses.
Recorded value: 120 (km/h)
